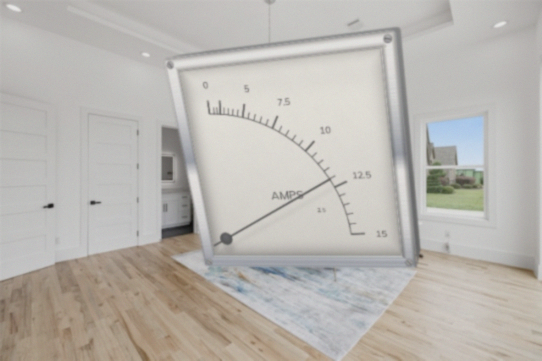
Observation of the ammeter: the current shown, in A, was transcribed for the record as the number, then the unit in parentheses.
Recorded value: 12 (A)
